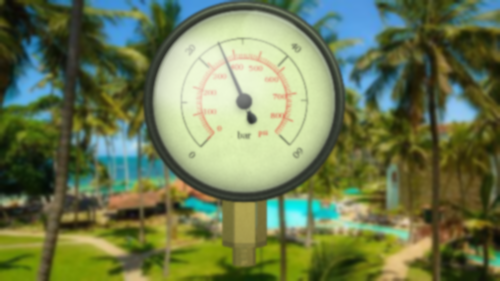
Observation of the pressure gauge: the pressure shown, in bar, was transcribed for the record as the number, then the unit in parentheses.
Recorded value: 25 (bar)
